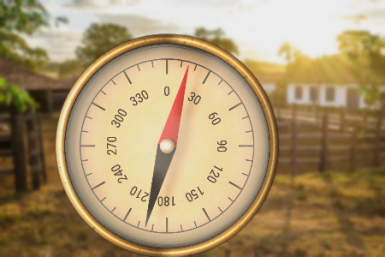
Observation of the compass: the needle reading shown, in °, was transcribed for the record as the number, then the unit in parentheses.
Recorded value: 15 (°)
